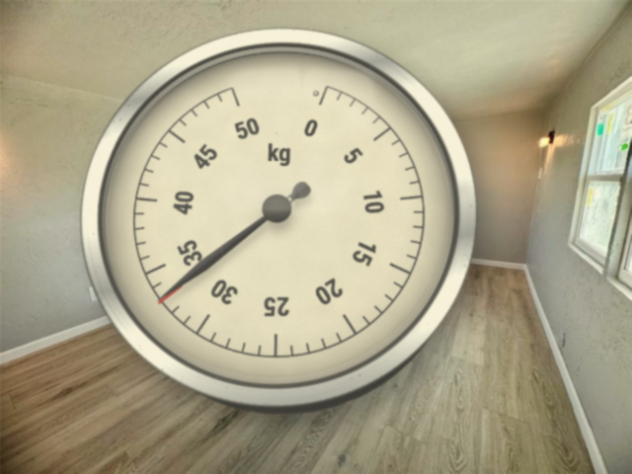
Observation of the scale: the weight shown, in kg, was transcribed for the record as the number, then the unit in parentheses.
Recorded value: 33 (kg)
